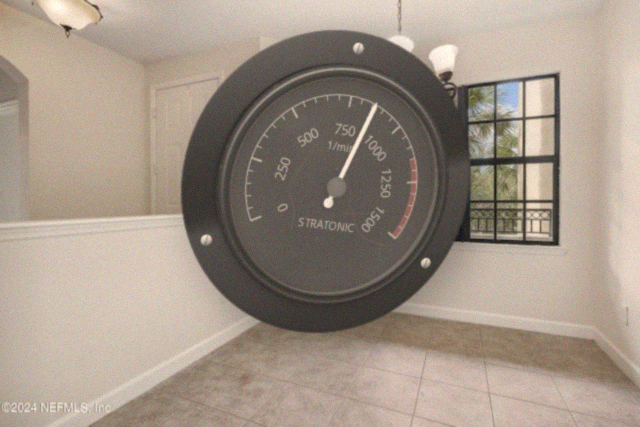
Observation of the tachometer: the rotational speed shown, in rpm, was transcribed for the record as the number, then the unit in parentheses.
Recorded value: 850 (rpm)
